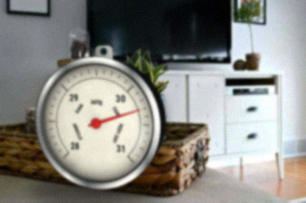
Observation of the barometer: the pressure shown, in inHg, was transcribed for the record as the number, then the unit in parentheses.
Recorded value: 30.3 (inHg)
